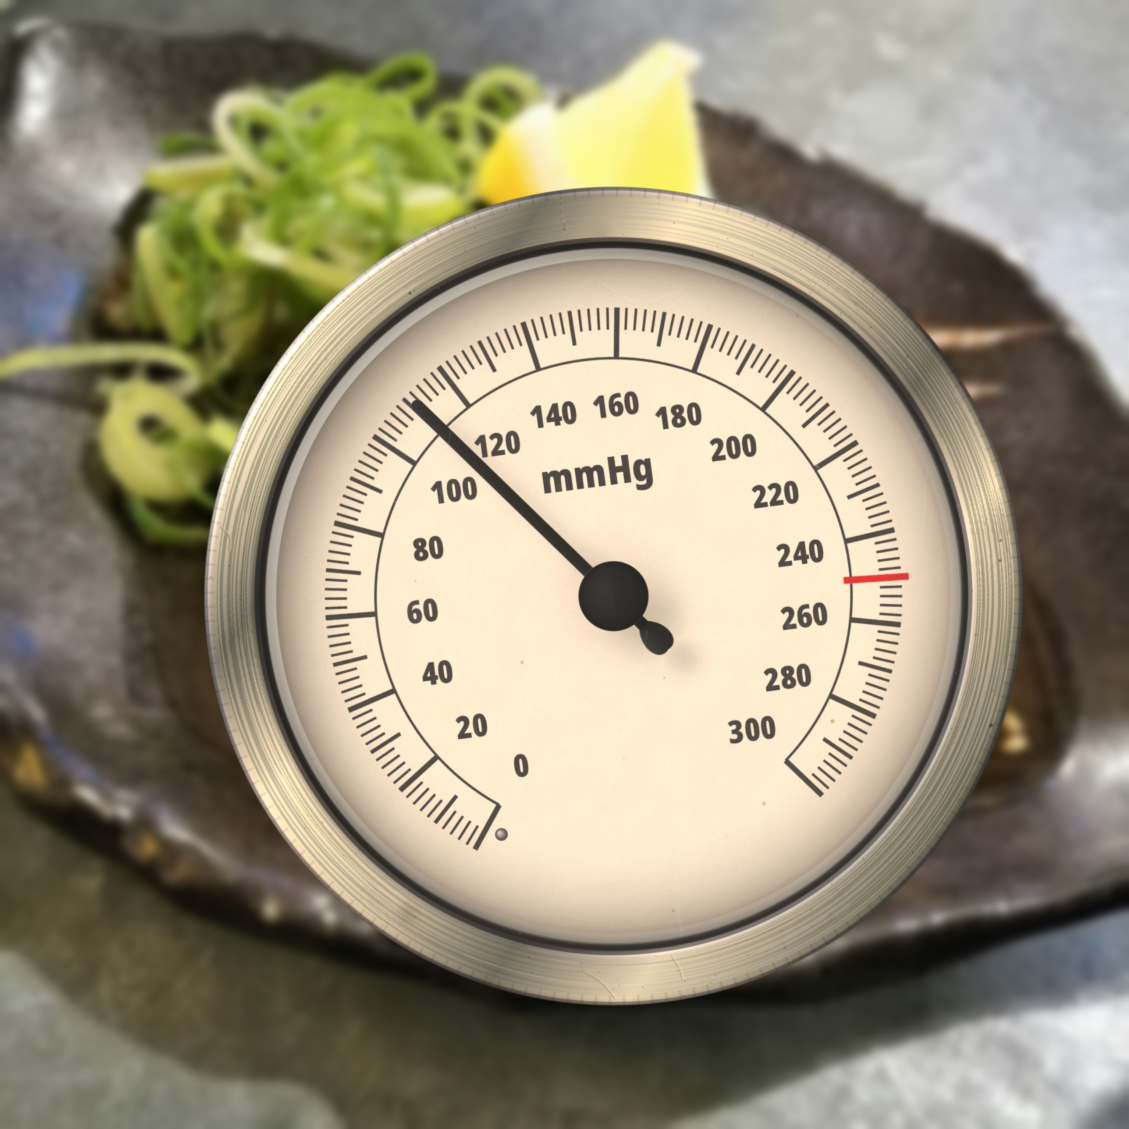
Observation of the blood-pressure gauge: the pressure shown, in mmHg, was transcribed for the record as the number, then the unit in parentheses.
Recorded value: 111 (mmHg)
